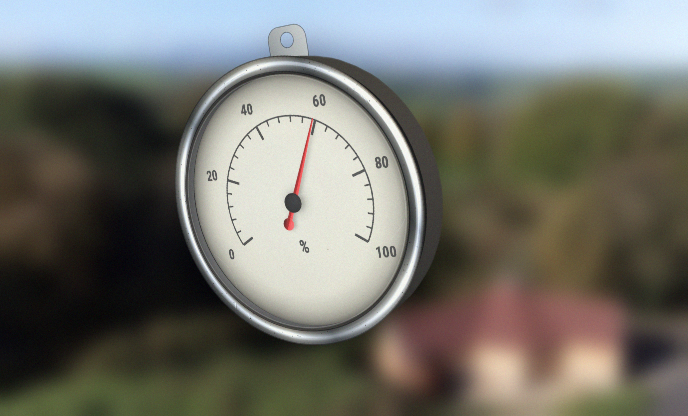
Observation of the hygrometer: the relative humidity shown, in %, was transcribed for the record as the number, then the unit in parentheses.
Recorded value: 60 (%)
